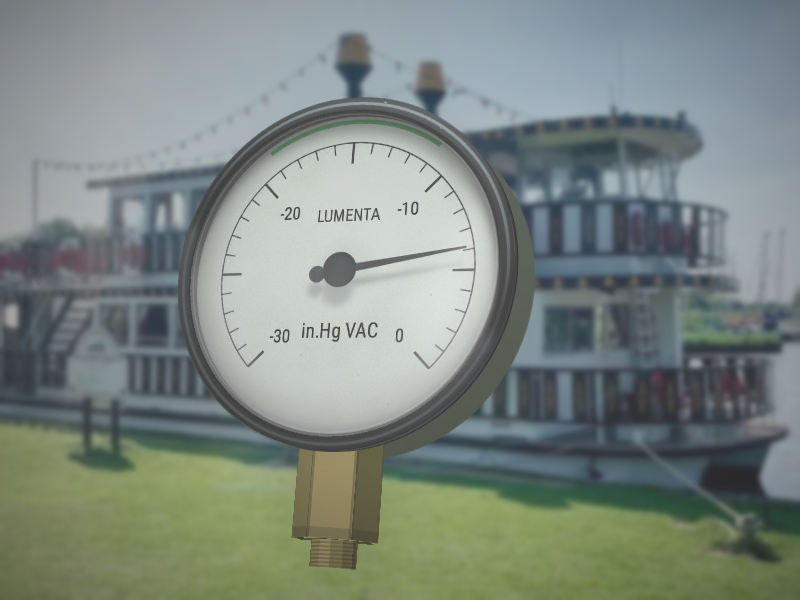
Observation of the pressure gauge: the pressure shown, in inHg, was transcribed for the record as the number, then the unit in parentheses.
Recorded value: -6 (inHg)
